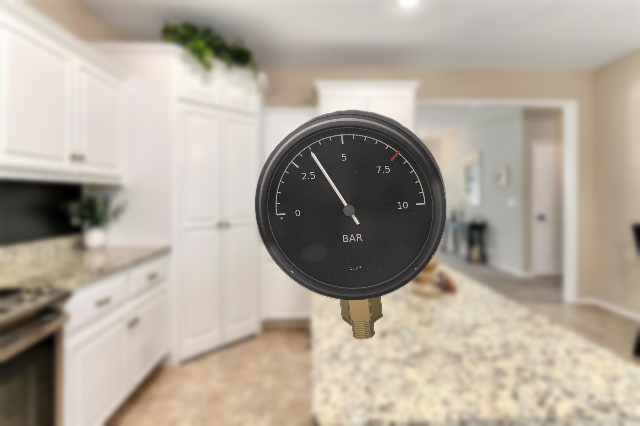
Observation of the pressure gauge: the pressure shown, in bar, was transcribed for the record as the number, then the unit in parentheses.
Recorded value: 3.5 (bar)
